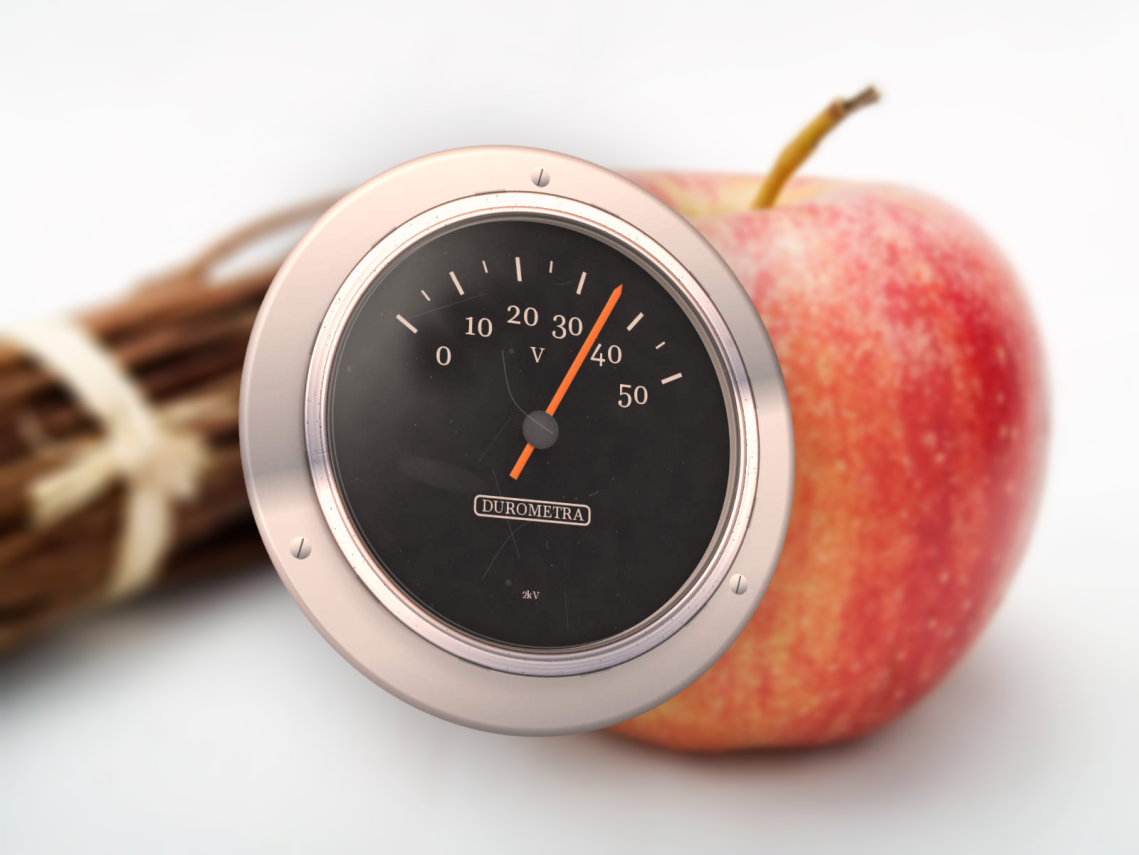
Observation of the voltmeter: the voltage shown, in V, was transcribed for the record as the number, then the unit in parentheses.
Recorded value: 35 (V)
